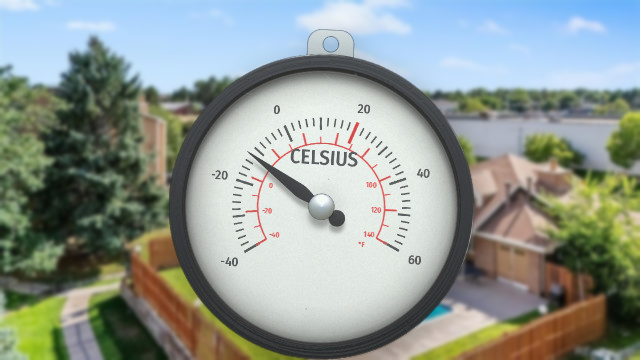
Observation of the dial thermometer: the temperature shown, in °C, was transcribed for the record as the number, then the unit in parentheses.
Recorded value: -12 (°C)
